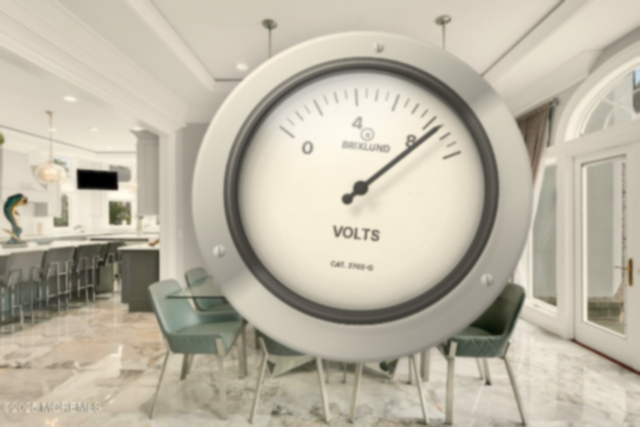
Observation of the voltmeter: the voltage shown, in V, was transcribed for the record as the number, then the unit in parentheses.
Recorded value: 8.5 (V)
